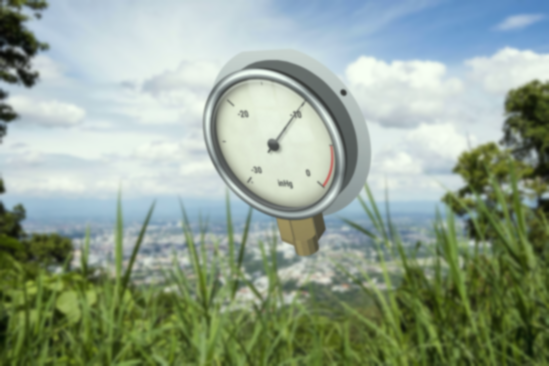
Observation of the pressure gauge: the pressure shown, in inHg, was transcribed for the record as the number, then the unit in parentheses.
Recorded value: -10 (inHg)
